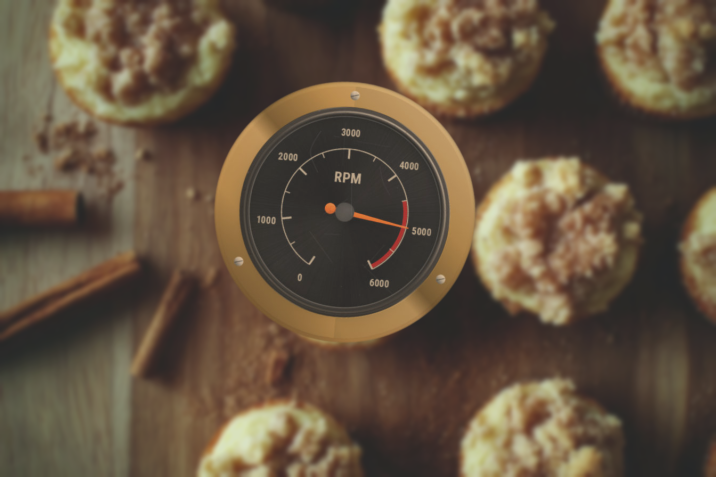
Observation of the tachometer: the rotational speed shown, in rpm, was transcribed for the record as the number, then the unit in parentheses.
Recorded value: 5000 (rpm)
